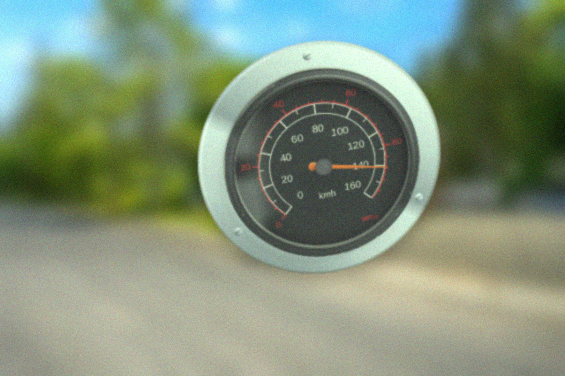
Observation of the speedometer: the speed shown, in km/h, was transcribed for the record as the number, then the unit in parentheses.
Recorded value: 140 (km/h)
